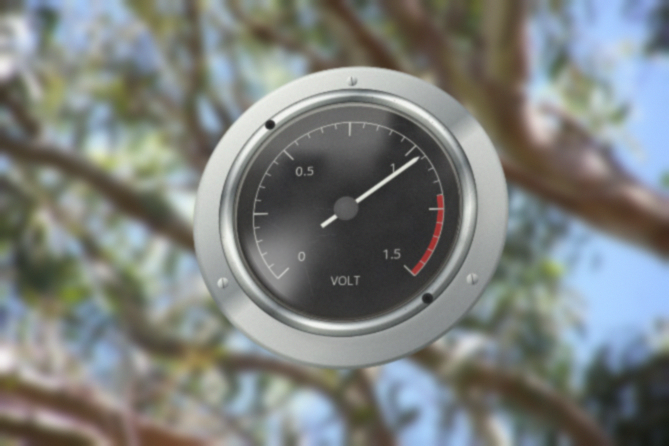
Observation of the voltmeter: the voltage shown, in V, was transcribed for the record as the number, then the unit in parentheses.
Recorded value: 1.05 (V)
